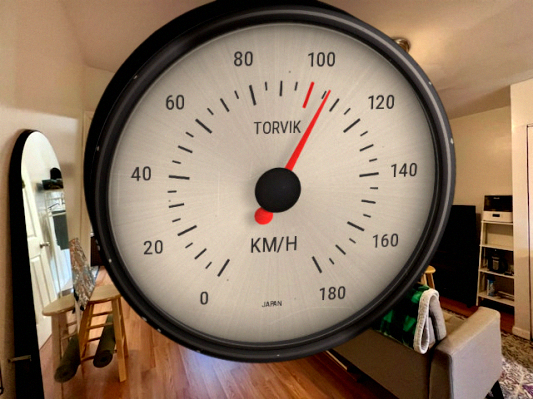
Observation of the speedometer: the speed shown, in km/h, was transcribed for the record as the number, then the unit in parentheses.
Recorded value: 105 (km/h)
